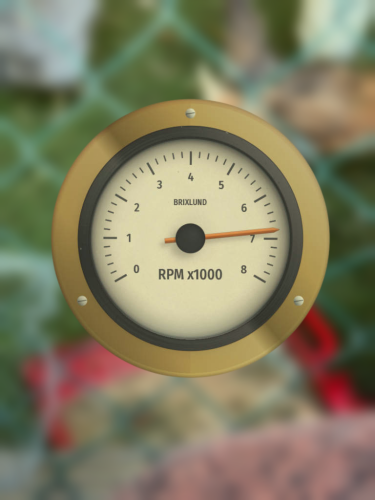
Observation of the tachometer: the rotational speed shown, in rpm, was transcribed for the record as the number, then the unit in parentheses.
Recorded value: 6800 (rpm)
